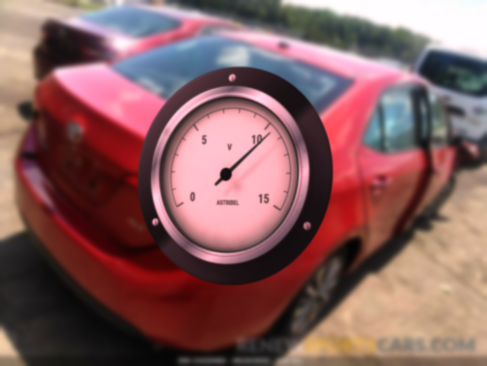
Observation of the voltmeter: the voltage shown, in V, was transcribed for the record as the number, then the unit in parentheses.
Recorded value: 10.5 (V)
